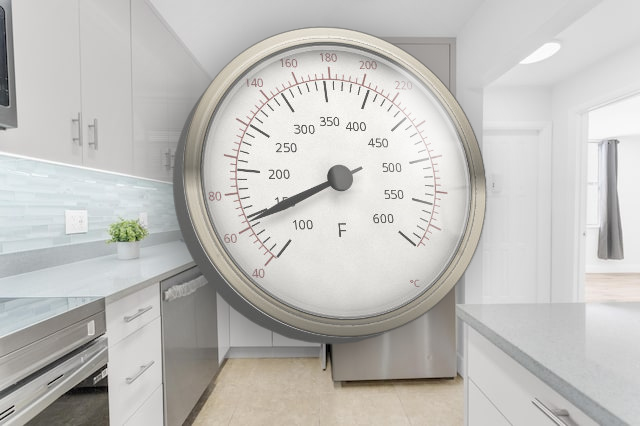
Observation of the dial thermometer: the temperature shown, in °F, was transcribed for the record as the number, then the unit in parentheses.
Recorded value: 145 (°F)
